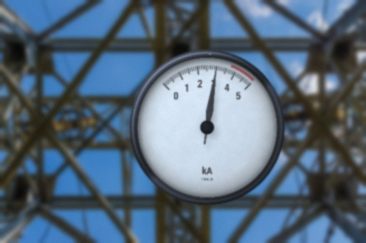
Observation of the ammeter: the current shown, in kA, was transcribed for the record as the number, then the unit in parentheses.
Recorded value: 3 (kA)
